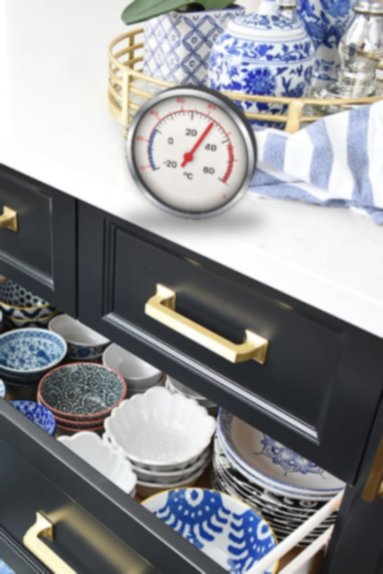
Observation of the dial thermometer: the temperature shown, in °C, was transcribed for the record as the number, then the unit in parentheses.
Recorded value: 30 (°C)
